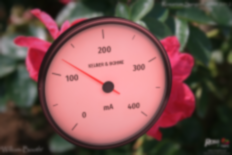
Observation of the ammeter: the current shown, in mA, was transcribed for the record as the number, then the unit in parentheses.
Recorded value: 125 (mA)
